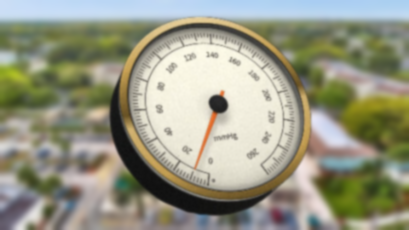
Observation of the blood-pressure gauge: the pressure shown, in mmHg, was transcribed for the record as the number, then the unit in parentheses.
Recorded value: 10 (mmHg)
